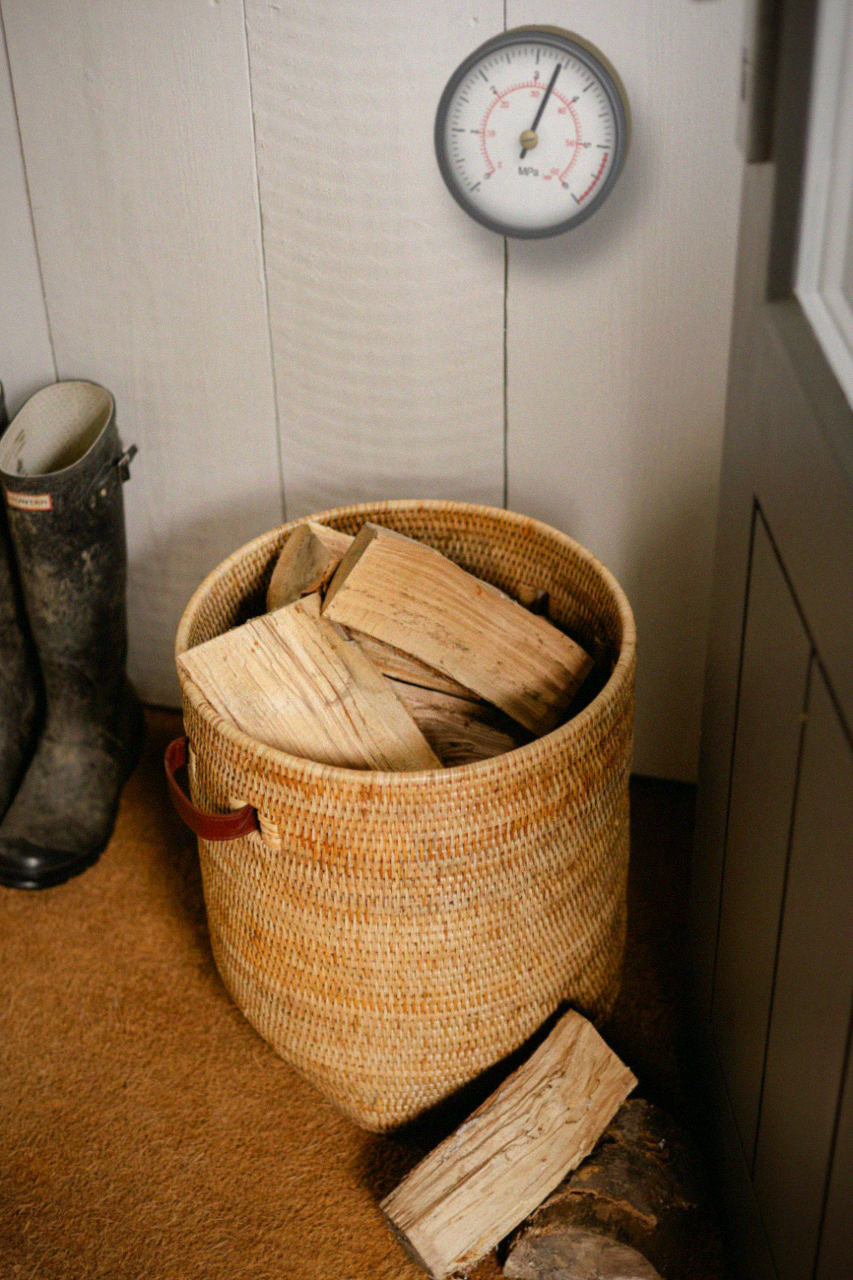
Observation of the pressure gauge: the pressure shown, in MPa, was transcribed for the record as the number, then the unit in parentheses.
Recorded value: 3.4 (MPa)
